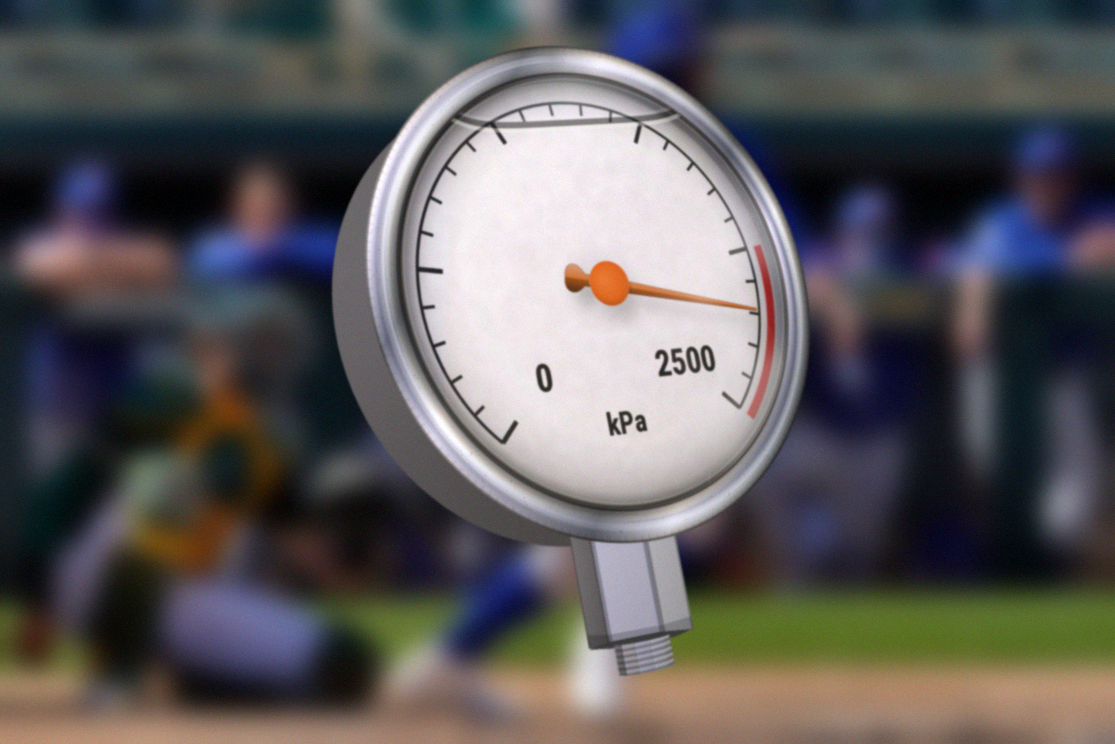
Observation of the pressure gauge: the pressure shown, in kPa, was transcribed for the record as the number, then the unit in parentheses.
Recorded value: 2200 (kPa)
